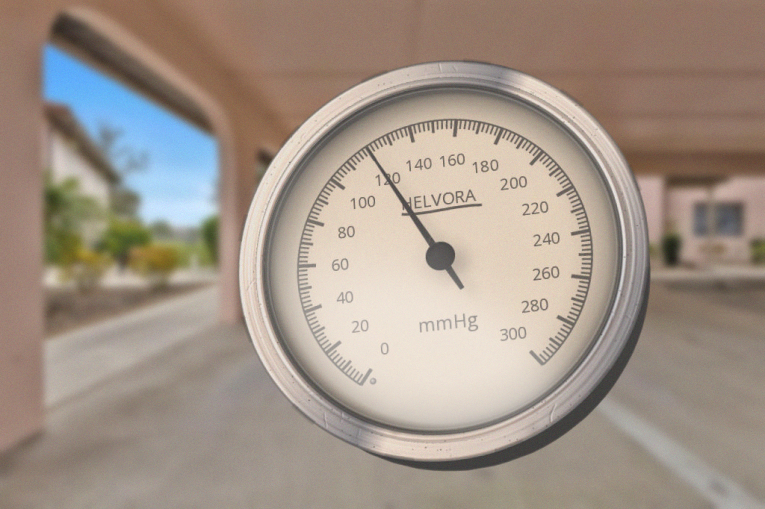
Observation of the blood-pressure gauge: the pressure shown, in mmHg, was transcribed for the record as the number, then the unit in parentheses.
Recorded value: 120 (mmHg)
